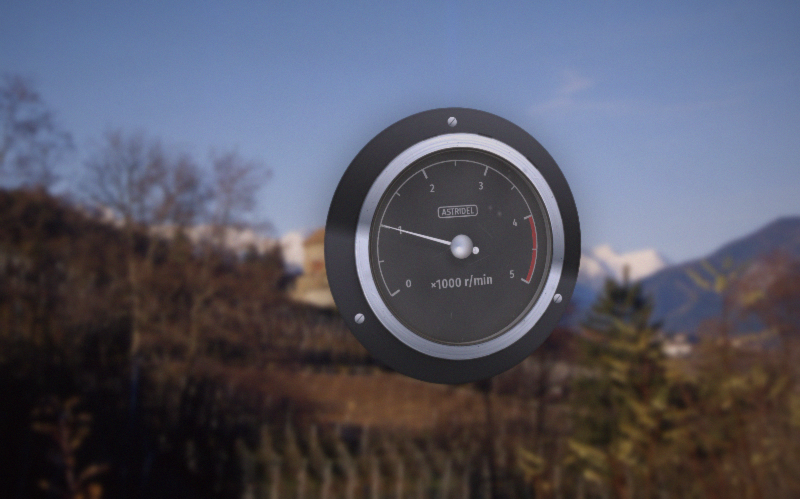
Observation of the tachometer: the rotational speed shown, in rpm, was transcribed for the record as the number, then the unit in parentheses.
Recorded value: 1000 (rpm)
